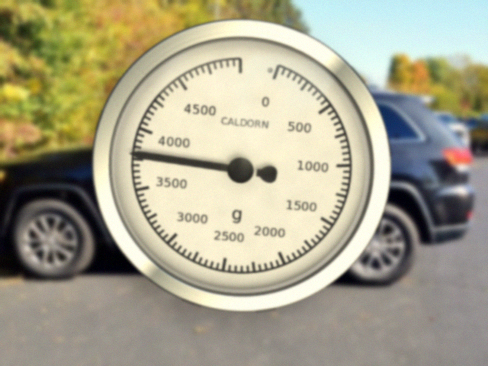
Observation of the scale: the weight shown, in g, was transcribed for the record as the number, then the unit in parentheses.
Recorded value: 3800 (g)
